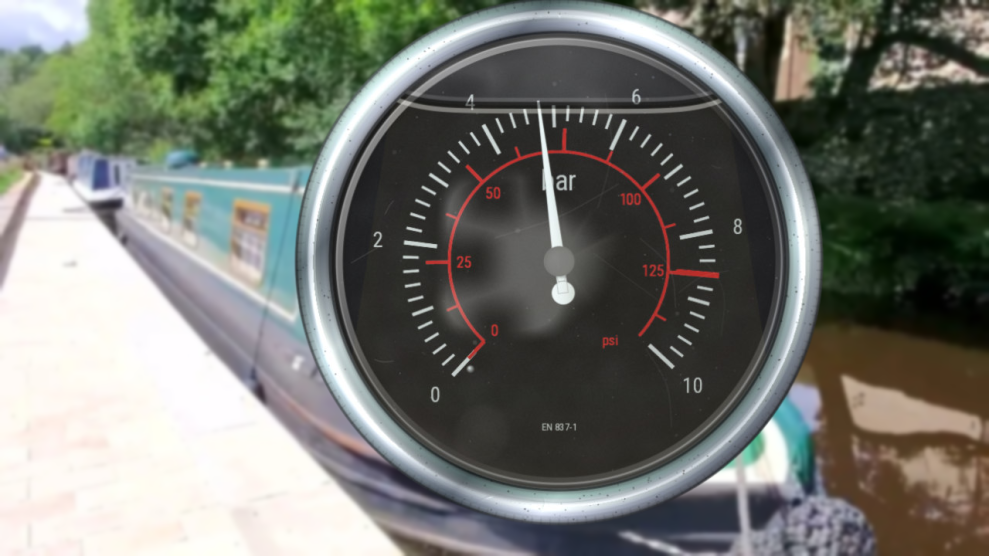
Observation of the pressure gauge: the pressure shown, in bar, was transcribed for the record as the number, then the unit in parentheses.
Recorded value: 4.8 (bar)
